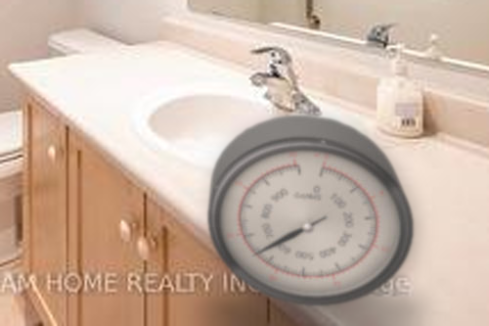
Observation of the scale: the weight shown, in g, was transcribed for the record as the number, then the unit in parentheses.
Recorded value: 650 (g)
